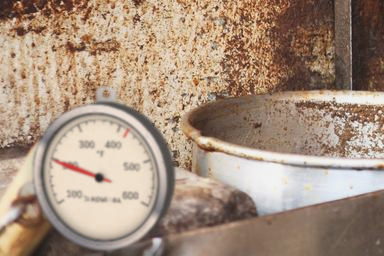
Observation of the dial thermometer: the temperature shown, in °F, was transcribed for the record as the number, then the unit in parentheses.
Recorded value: 200 (°F)
